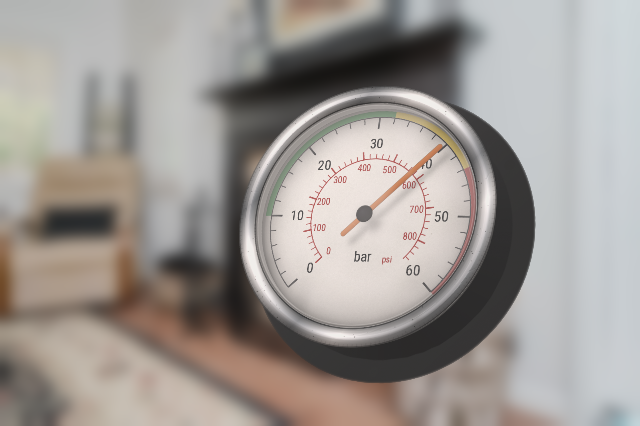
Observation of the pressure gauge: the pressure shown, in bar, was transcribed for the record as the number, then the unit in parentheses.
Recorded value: 40 (bar)
